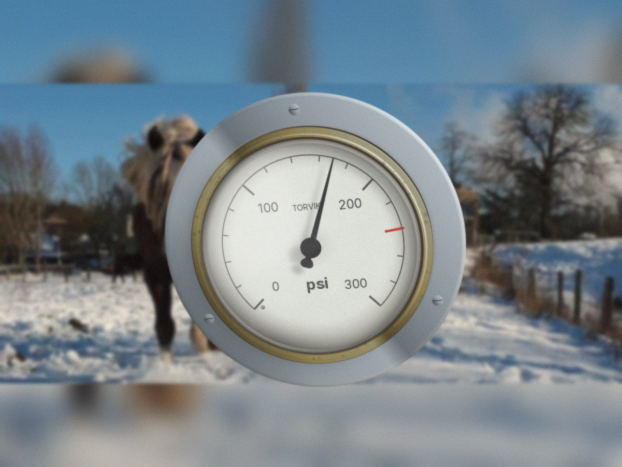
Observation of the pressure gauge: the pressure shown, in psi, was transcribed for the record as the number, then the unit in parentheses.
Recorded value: 170 (psi)
